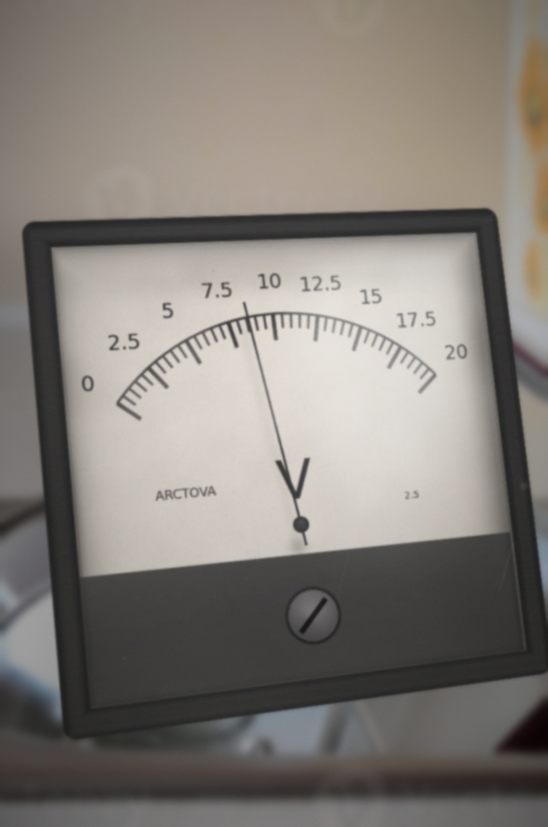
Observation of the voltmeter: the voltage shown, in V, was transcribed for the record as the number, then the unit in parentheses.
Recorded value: 8.5 (V)
